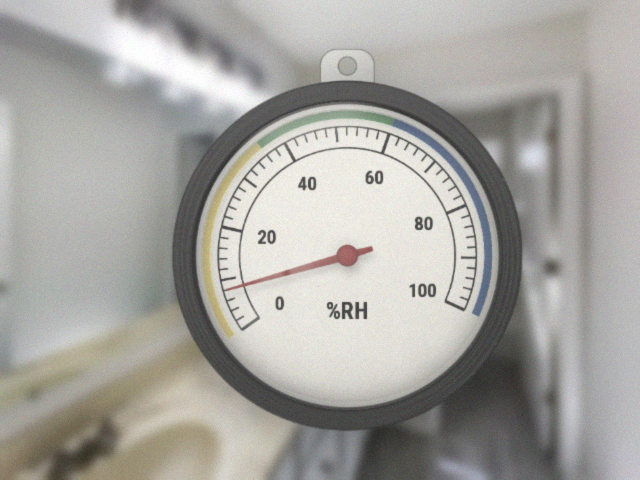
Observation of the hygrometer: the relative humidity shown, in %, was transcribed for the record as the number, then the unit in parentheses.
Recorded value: 8 (%)
